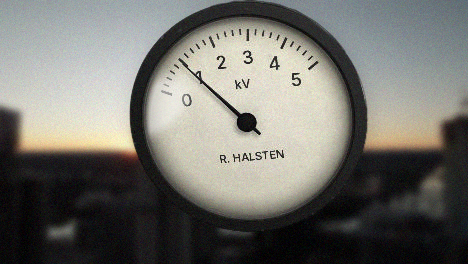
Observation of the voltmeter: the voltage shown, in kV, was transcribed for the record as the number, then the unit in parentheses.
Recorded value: 1 (kV)
